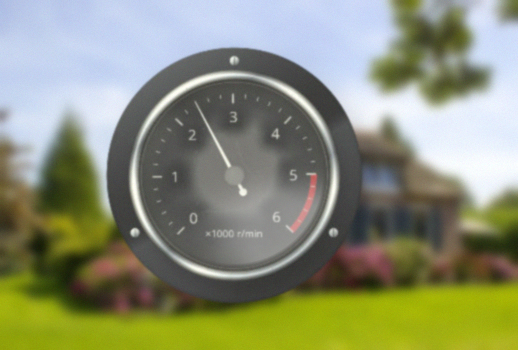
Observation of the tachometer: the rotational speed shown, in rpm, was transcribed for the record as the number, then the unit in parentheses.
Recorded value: 2400 (rpm)
